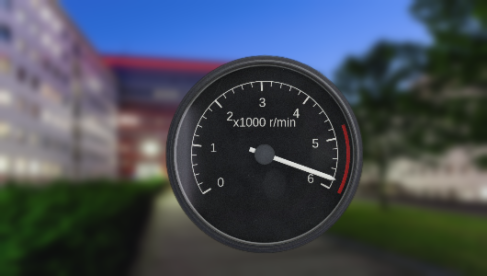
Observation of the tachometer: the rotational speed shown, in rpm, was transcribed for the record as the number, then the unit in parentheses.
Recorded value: 5800 (rpm)
